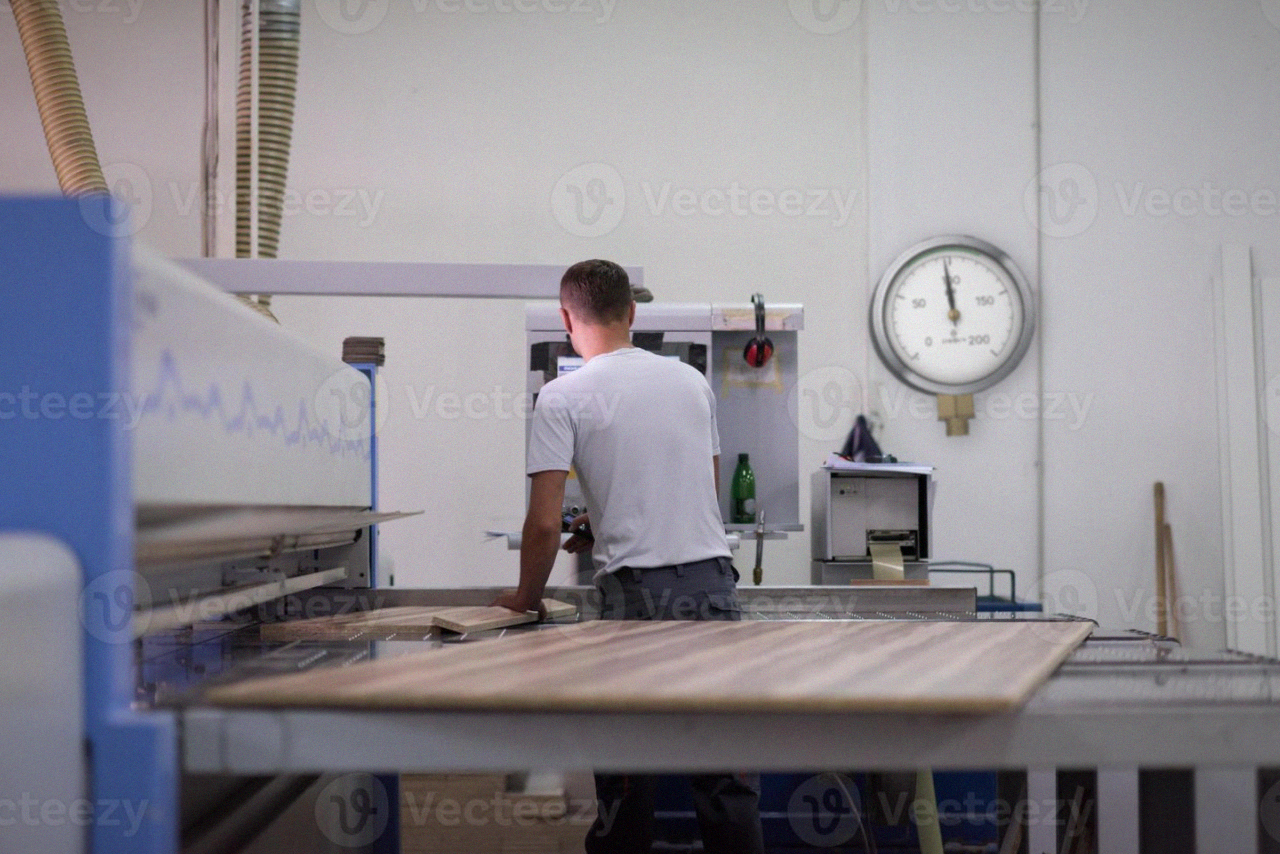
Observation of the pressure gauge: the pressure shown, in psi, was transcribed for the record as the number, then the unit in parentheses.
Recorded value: 95 (psi)
